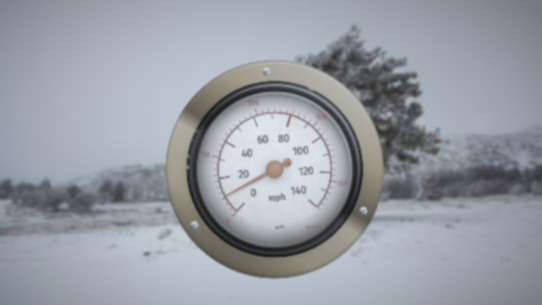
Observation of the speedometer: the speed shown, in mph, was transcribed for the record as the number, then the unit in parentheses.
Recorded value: 10 (mph)
